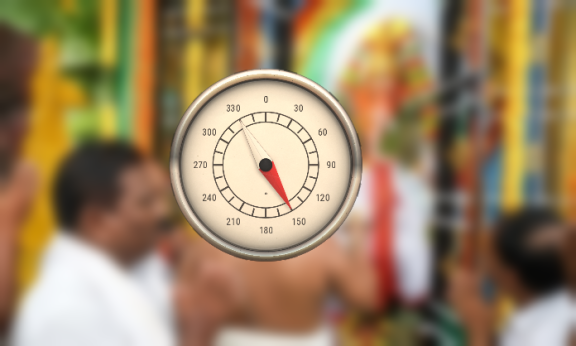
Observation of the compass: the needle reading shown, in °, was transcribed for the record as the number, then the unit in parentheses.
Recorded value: 150 (°)
